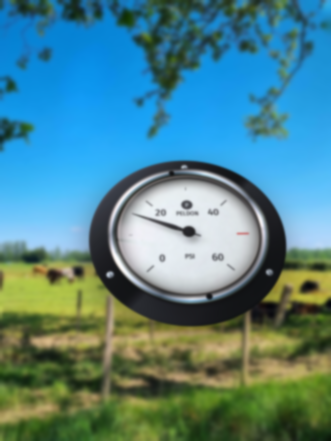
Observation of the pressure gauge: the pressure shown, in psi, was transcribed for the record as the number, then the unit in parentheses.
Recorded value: 15 (psi)
